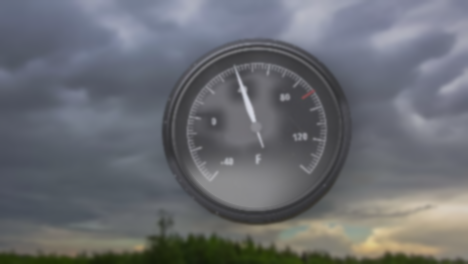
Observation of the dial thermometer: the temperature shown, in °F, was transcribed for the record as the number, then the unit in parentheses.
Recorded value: 40 (°F)
